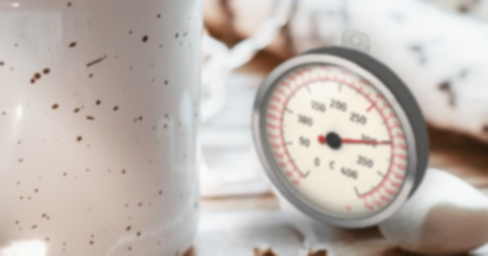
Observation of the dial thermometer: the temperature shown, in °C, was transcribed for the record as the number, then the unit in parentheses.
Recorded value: 300 (°C)
